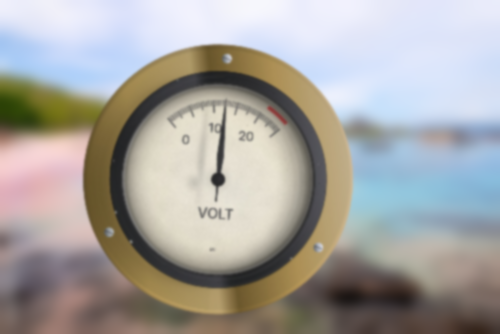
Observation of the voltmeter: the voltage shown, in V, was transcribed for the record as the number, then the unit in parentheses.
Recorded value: 12.5 (V)
